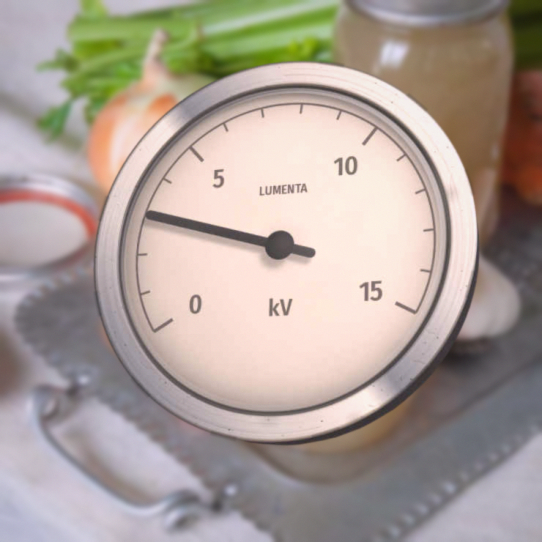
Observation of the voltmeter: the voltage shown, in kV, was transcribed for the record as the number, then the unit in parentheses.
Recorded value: 3 (kV)
